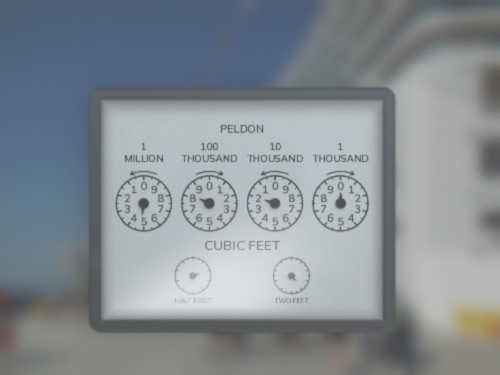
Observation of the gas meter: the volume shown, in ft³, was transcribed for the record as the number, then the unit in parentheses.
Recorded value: 482000 (ft³)
